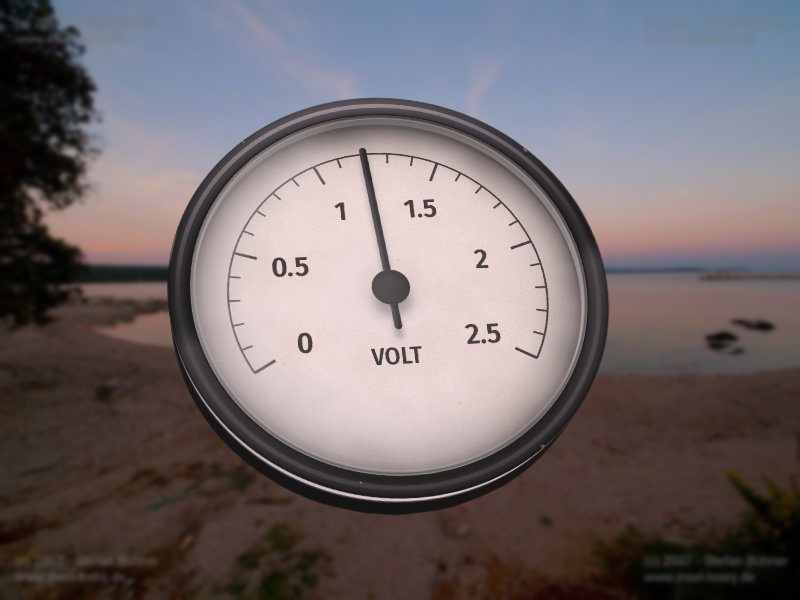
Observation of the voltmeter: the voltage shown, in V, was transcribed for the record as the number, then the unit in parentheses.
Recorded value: 1.2 (V)
